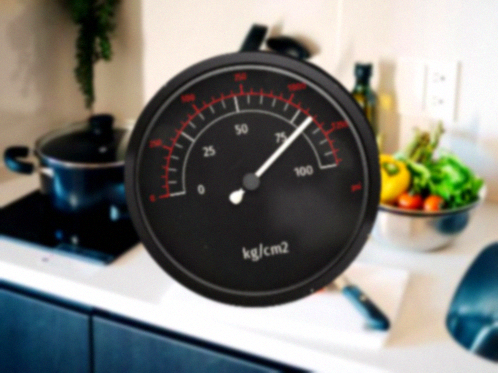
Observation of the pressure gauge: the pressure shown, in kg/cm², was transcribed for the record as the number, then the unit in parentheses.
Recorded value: 80 (kg/cm²)
